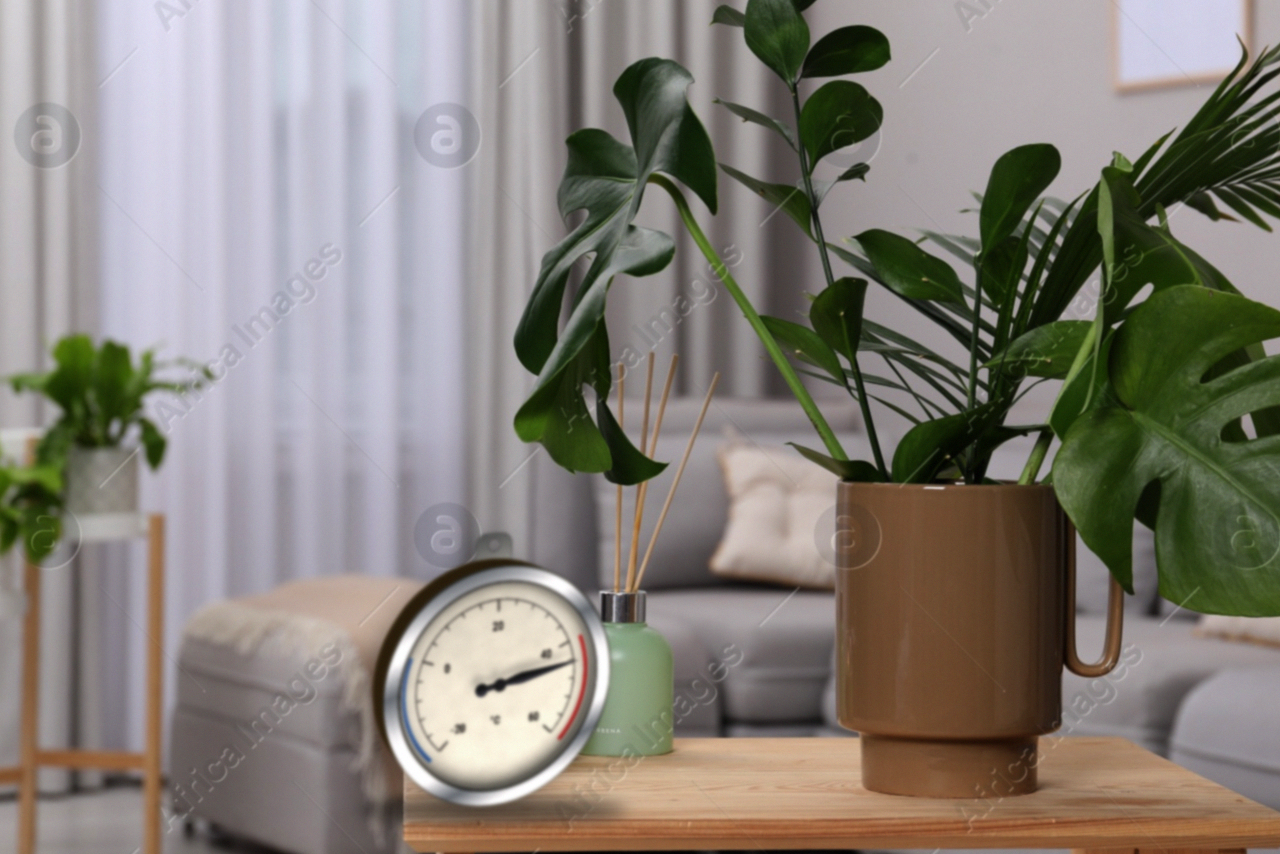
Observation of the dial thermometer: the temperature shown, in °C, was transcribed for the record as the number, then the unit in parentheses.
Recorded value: 44 (°C)
